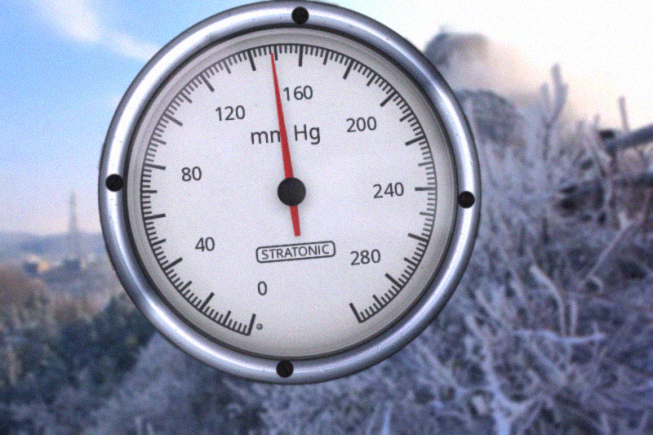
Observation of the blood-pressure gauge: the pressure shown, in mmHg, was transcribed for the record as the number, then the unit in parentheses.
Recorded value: 148 (mmHg)
